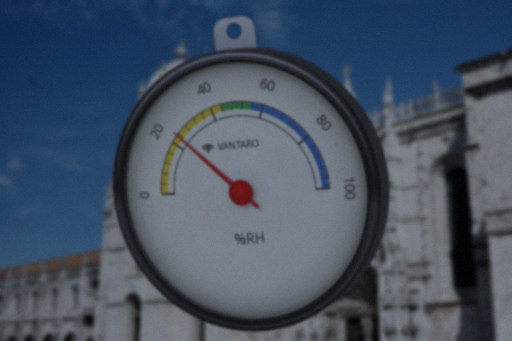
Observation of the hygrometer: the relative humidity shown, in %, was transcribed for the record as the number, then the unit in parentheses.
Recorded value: 24 (%)
